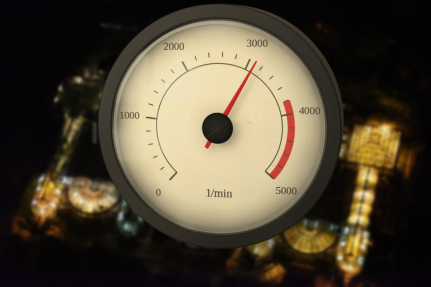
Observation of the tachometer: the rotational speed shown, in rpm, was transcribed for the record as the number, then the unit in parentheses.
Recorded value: 3100 (rpm)
